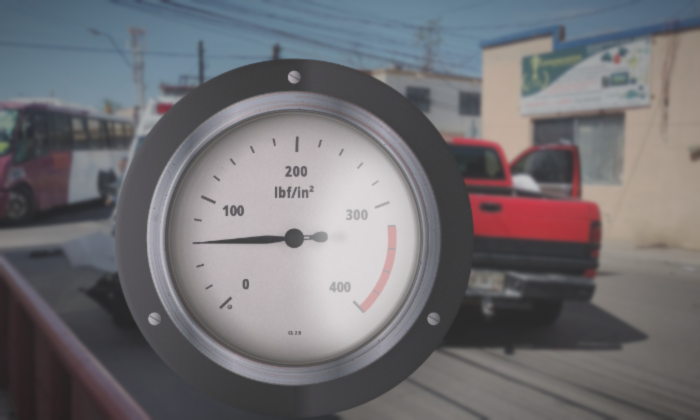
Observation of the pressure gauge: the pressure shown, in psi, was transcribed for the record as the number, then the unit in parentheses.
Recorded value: 60 (psi)
